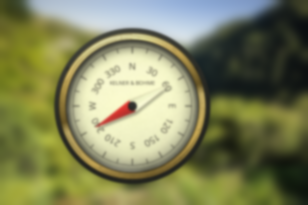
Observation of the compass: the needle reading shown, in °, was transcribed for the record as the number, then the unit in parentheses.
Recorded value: 240 (°)
